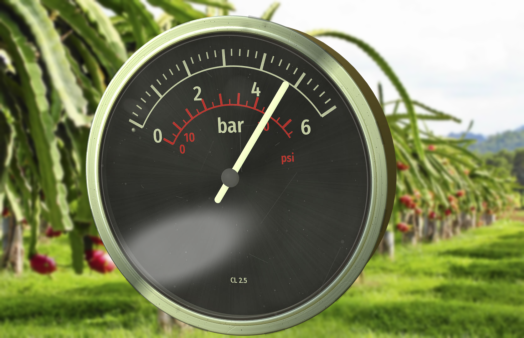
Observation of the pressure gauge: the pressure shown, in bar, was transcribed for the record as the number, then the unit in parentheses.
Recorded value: 4.8 (bar)
